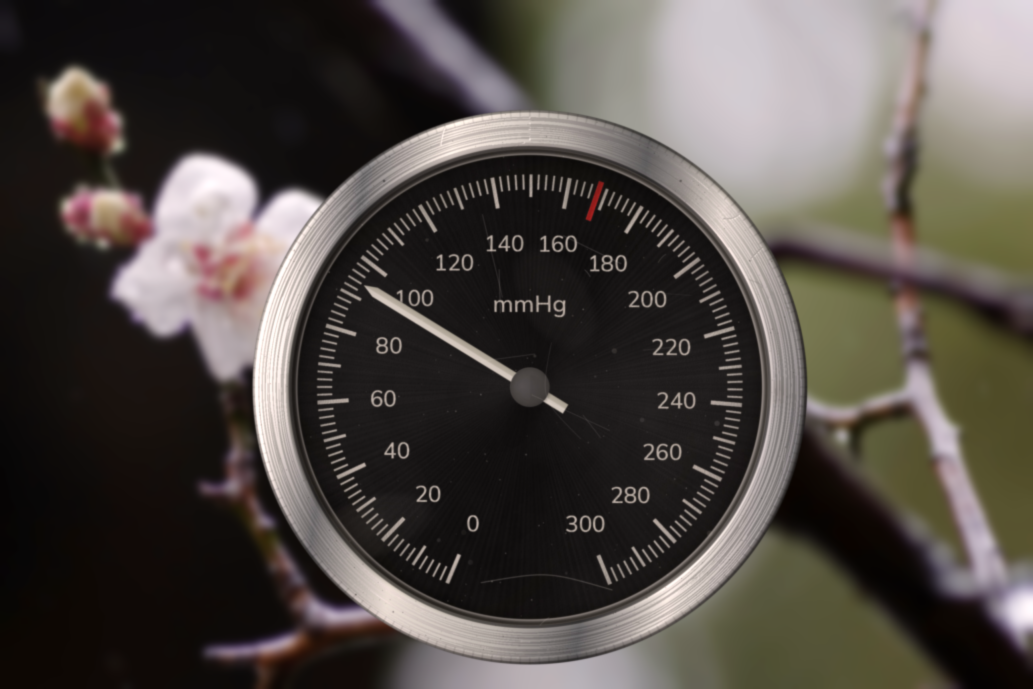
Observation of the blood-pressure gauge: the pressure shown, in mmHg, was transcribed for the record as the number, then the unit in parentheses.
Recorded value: 94 (mmHg)
